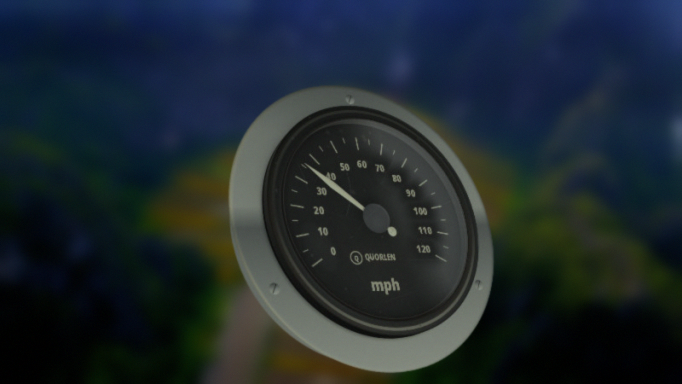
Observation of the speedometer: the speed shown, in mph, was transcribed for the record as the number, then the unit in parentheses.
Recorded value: 35 (mph)
